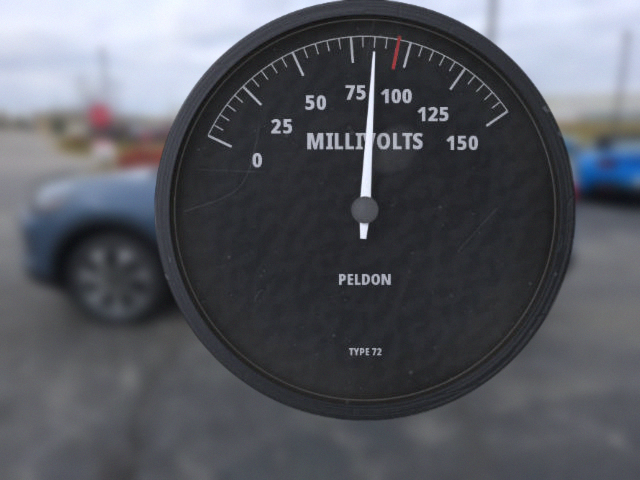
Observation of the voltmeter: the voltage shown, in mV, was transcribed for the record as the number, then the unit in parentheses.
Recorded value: 85 (mV)
